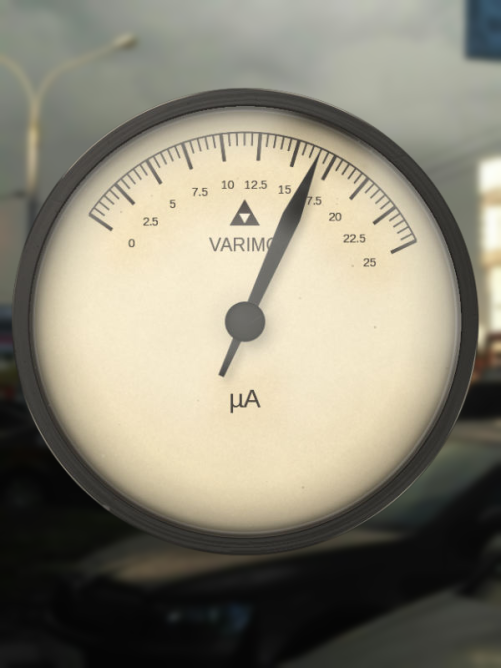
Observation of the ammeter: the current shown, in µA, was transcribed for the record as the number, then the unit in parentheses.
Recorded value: 16.5 (µA)
